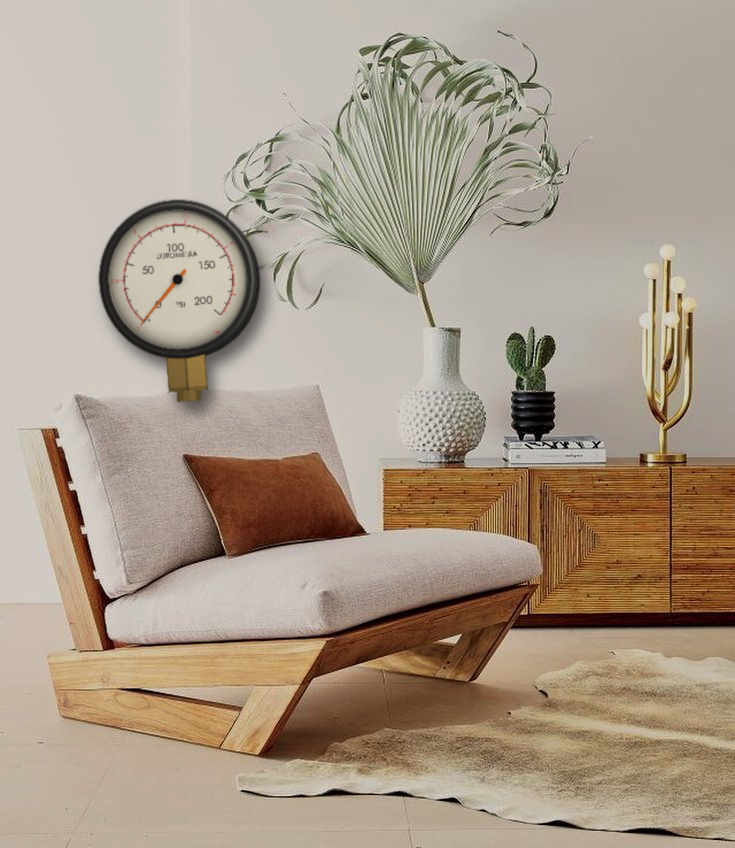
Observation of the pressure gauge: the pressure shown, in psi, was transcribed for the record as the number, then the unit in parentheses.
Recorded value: 0 (psi)
